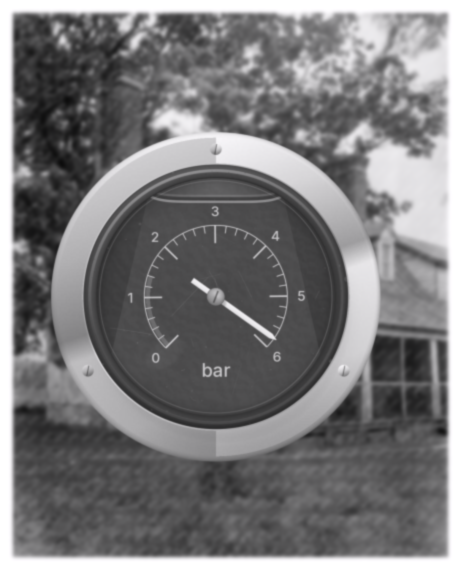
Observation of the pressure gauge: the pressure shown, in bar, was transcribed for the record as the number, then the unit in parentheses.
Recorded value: 5.8 (bar)
